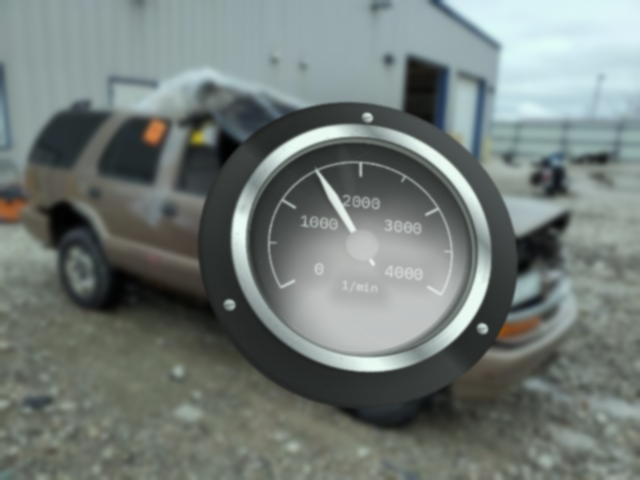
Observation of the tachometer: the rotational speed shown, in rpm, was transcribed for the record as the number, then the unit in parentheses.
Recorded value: 1500 (rpm)
